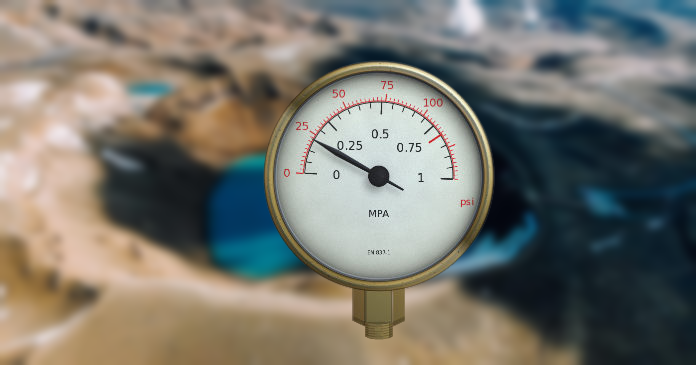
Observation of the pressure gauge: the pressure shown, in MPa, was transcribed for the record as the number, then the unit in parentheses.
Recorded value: 0.15 (MPa)
